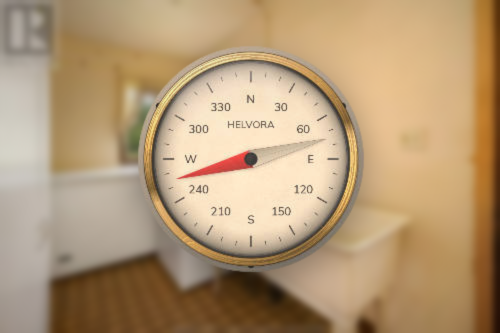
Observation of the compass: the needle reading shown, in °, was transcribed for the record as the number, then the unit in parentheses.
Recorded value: 255 (°)
